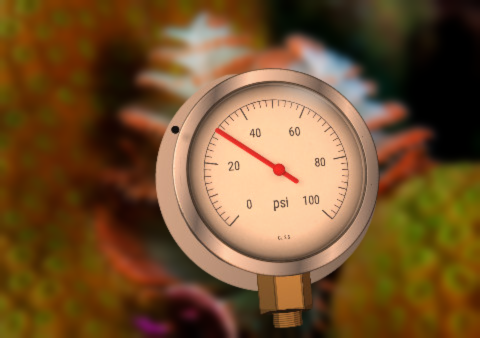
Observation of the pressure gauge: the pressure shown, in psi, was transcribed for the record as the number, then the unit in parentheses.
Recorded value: 30 (psi)
